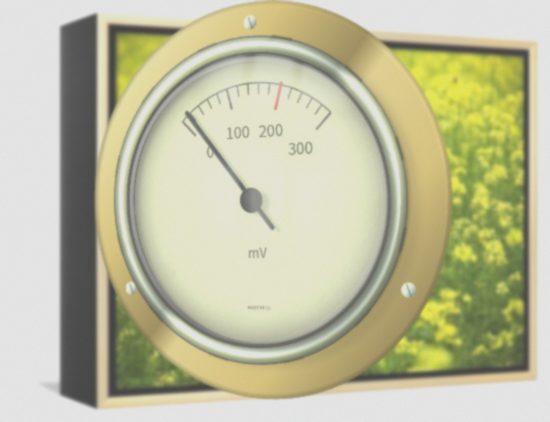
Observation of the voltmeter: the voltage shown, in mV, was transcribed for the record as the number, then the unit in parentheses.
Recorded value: 20 (mV)
